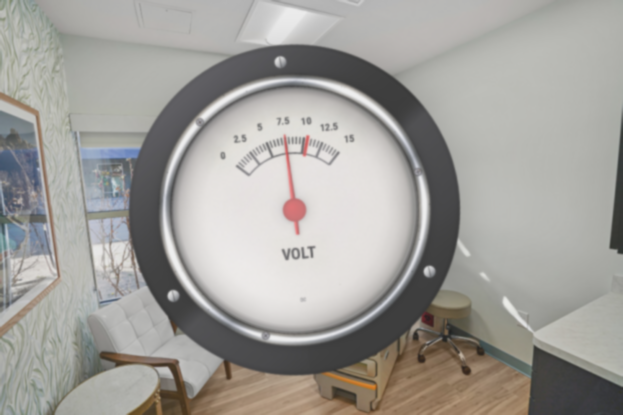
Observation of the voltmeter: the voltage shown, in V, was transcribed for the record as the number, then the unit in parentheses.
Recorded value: 7.5 (V)
